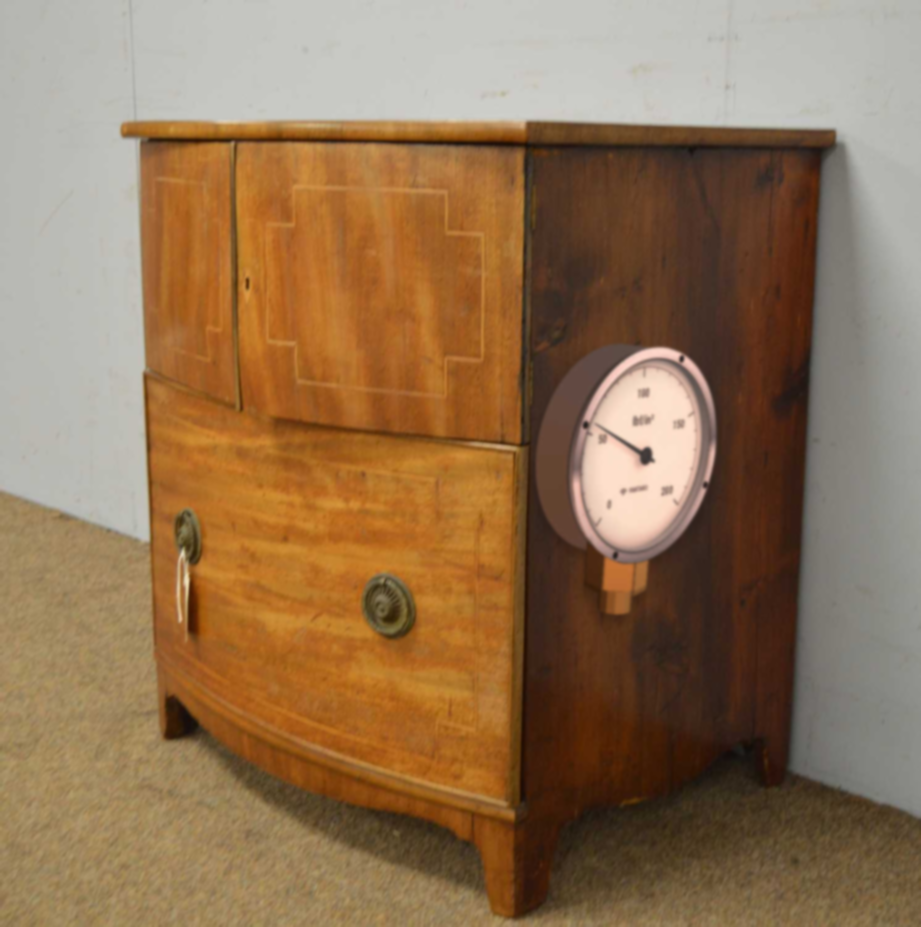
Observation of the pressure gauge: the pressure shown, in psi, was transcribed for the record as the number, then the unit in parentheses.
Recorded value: 55 (psi)
